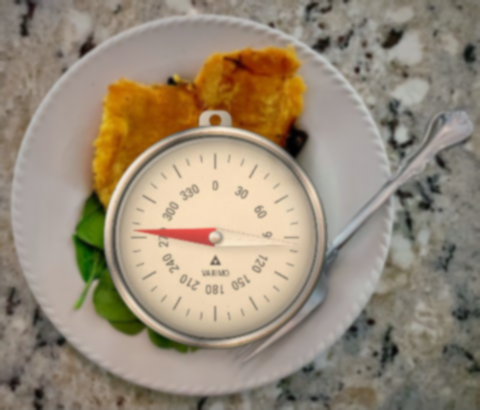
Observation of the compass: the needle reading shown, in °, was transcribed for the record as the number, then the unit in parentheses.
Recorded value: 275 (°)
